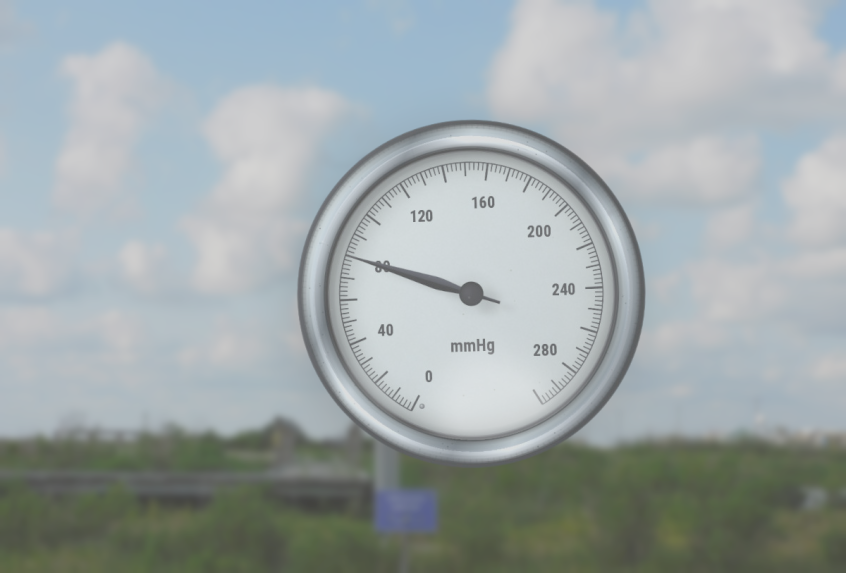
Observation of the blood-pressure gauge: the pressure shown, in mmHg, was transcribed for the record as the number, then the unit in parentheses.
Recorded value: 80 (mmHg)
